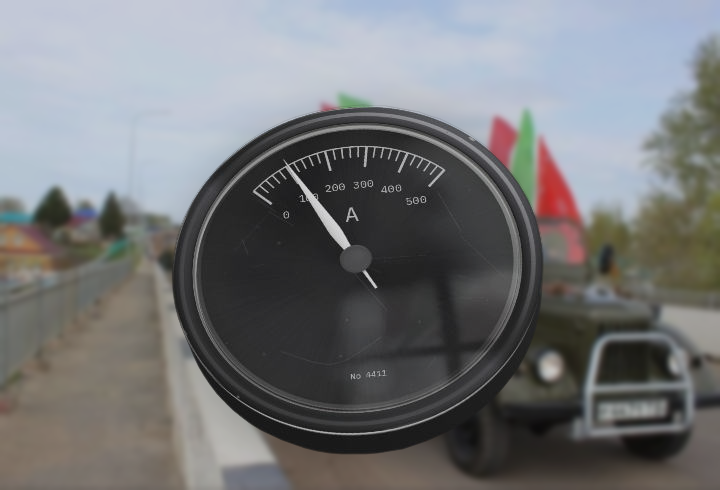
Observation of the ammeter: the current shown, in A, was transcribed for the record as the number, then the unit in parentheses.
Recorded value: 100 (A)
